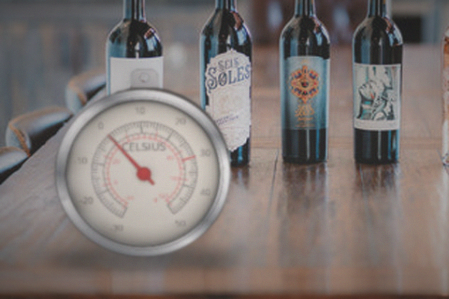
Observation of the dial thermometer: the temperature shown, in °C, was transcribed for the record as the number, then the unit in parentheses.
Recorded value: 0 (°C)
